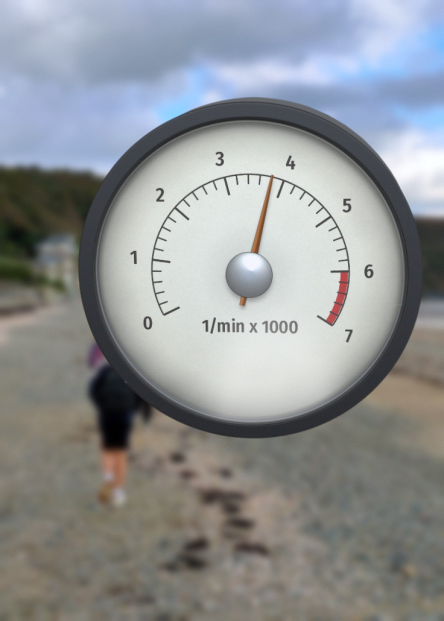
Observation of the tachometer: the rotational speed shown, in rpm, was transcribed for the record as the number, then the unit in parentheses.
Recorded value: 3800 (rpm)
